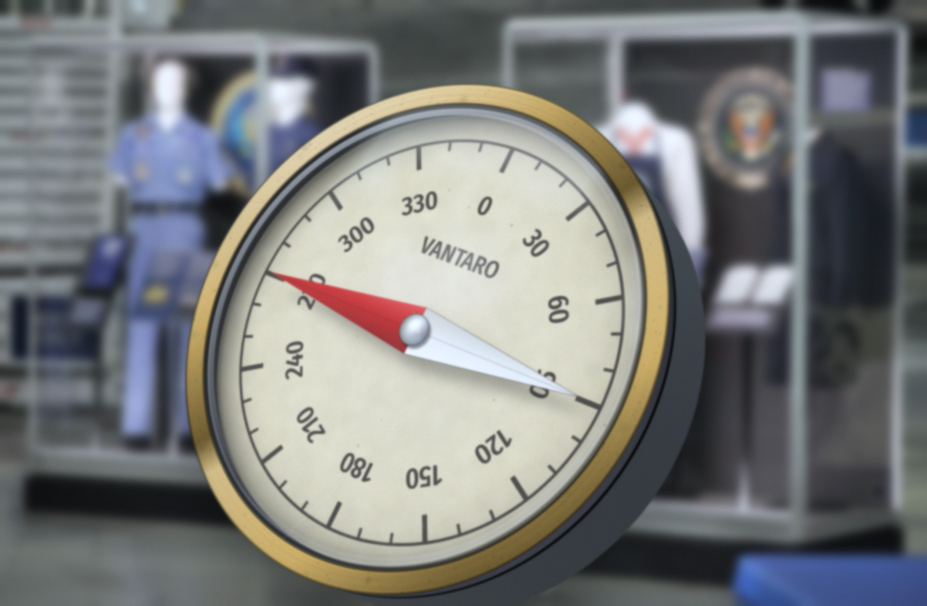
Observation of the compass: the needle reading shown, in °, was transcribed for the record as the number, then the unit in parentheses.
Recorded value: 270 (°)
